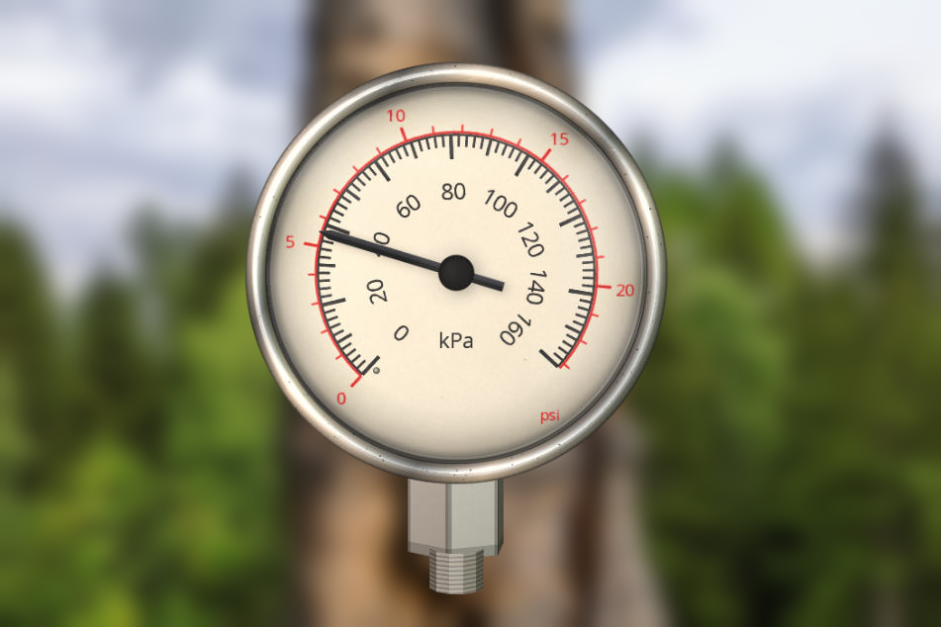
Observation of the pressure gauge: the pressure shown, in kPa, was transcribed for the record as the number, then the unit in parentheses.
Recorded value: 38 (kPa)
